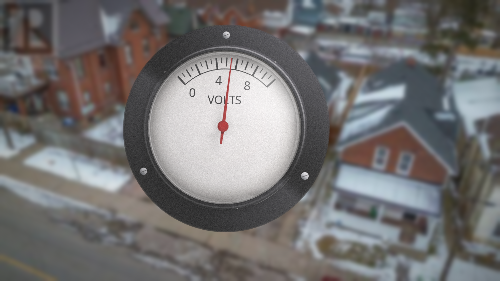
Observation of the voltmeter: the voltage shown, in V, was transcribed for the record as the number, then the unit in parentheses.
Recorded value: 5.5 (V)
